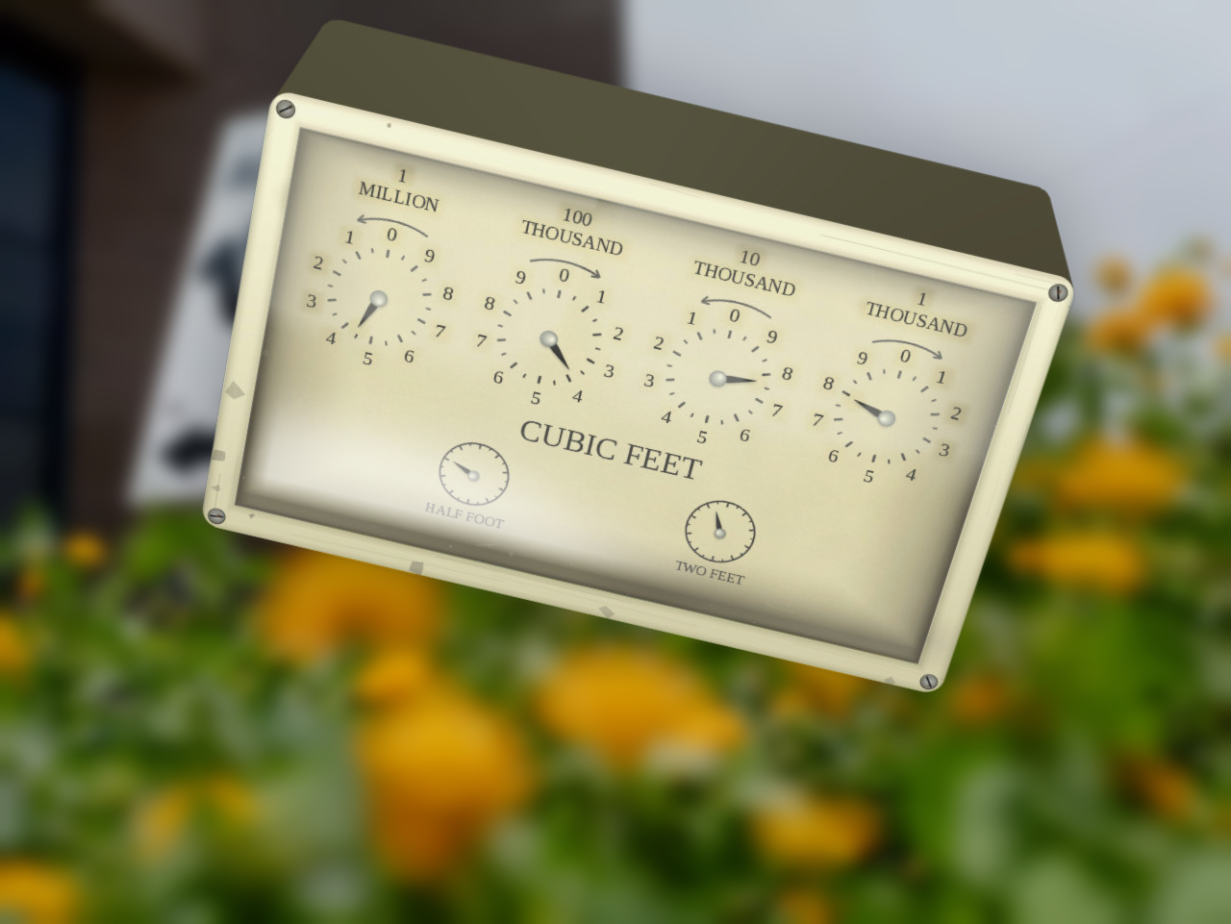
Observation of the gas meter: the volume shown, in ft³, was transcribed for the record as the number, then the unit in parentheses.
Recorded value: 437800 (ft³)
